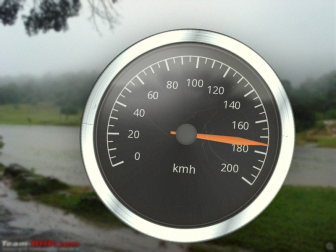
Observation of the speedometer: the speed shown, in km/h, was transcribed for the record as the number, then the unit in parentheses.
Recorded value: 175 (km/h)
